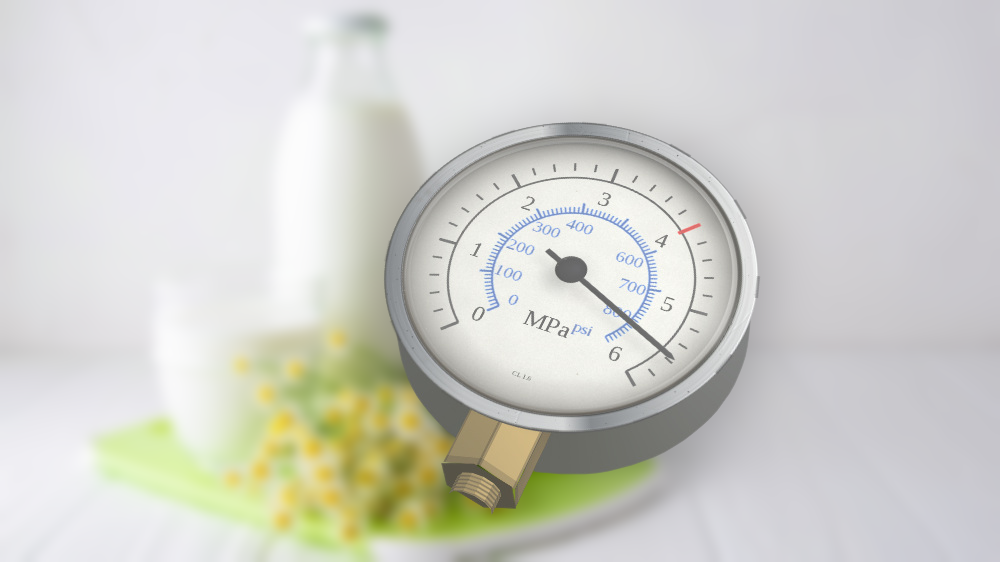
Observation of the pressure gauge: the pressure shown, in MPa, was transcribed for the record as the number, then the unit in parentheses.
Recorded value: 5.6 (MPa)
